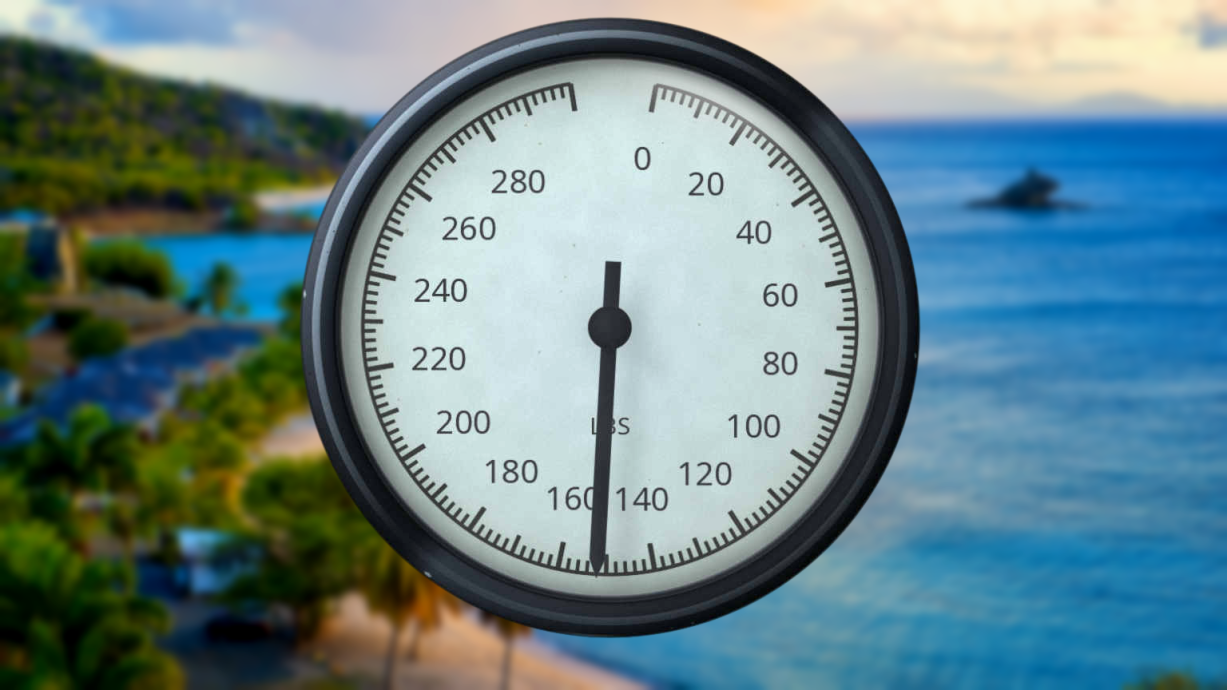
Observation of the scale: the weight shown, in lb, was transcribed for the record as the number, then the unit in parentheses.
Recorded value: 152 (lb)
